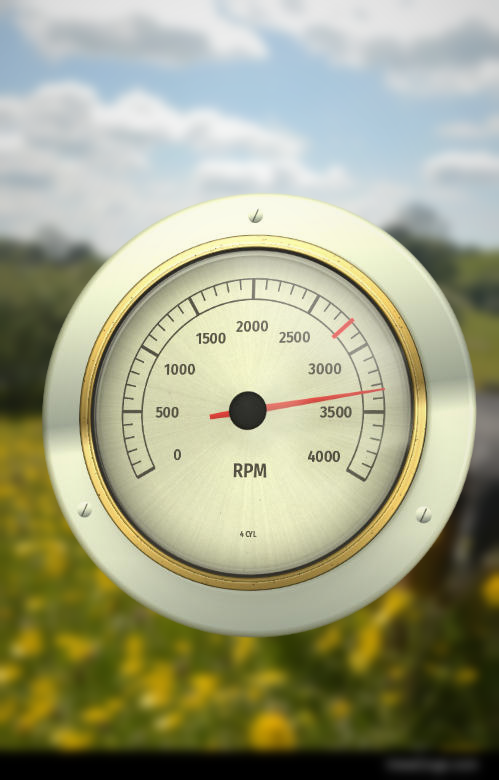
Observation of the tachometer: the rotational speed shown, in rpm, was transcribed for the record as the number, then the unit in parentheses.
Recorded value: 3350 (rpm)
